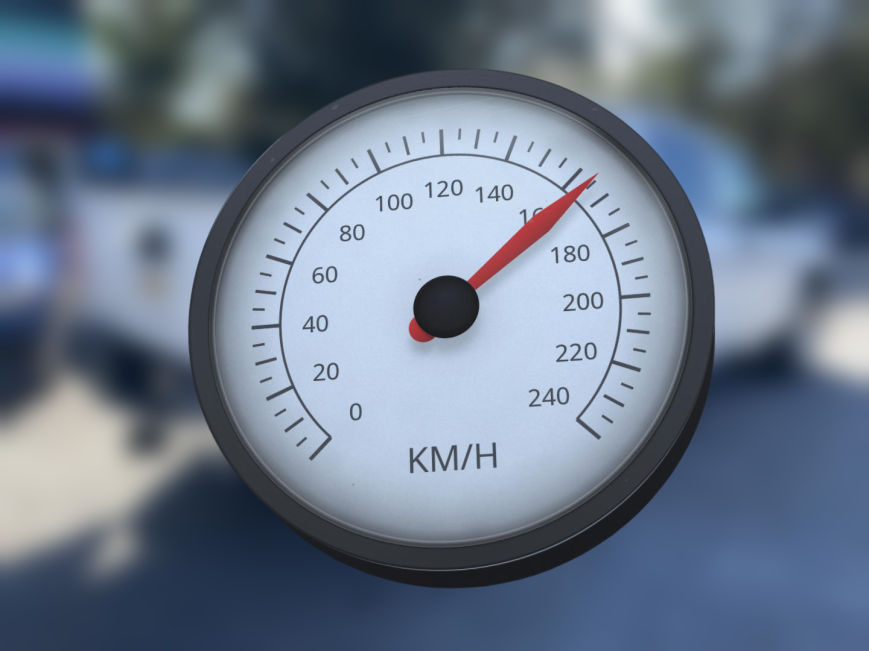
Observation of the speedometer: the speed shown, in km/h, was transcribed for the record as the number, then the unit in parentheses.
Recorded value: 165 (km/h)
